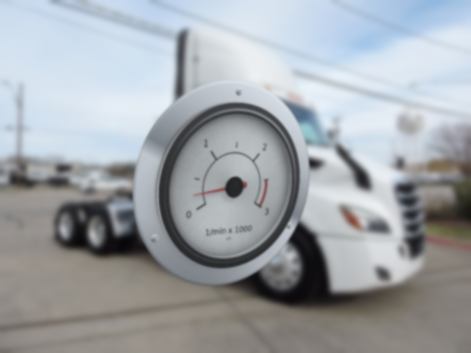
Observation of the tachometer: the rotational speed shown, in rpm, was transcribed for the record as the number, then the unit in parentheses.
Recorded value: 250 (rpm)
